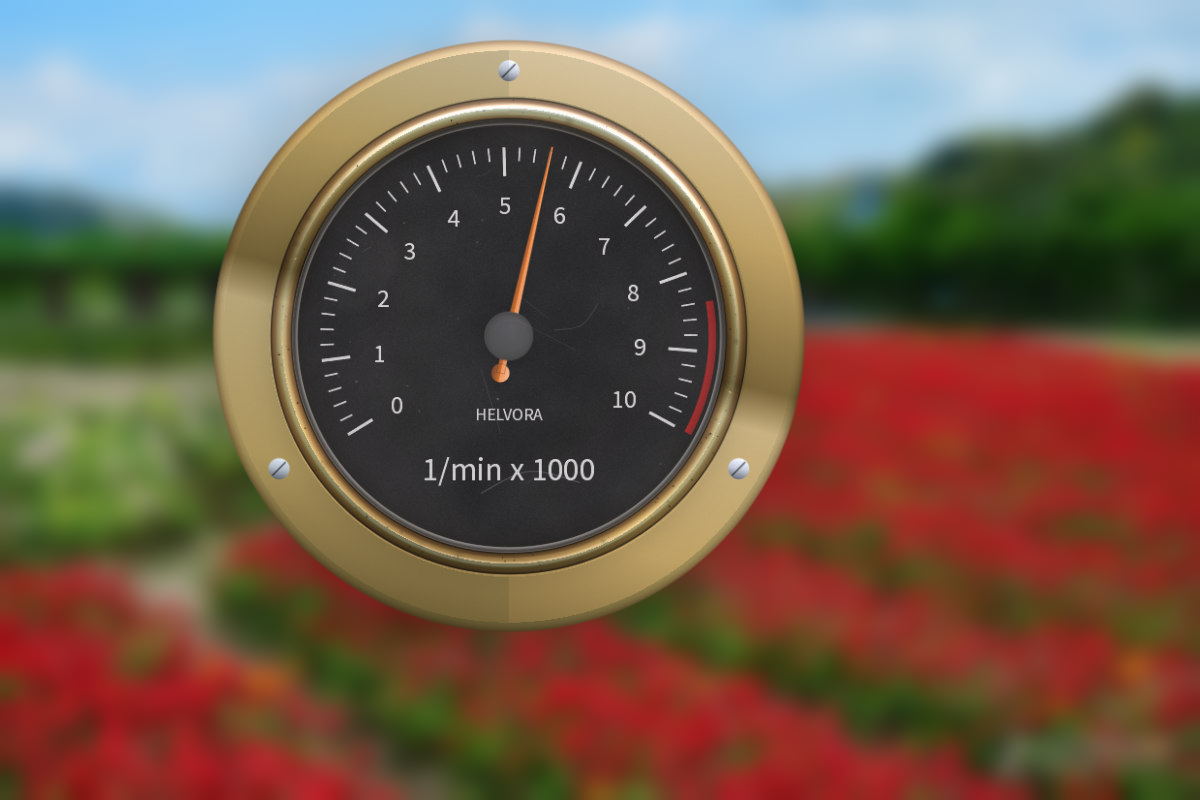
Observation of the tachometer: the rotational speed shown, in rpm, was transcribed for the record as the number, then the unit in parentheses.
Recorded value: 5600 (rpm)
